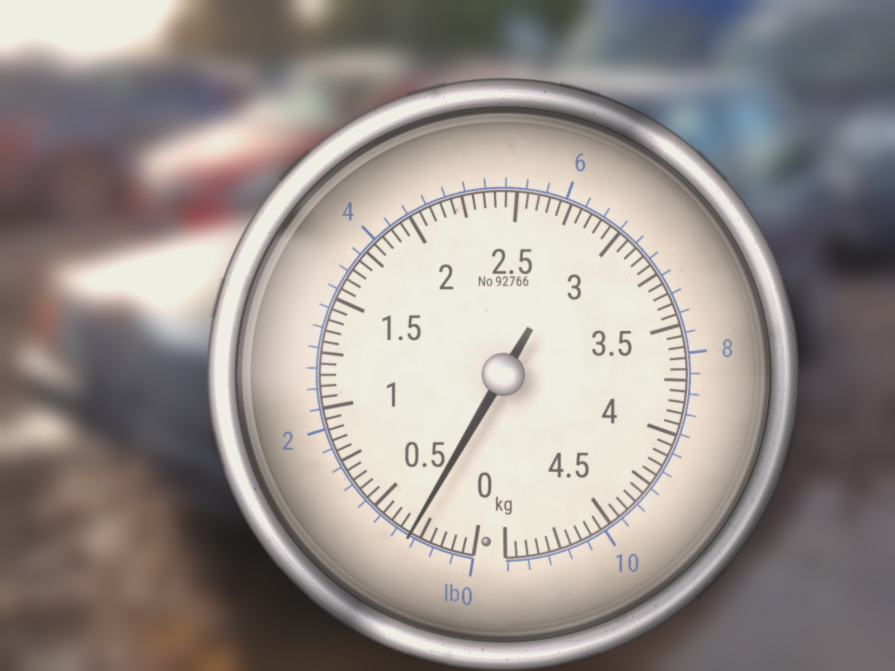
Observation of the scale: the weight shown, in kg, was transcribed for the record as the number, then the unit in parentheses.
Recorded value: 0.3 (kg)
